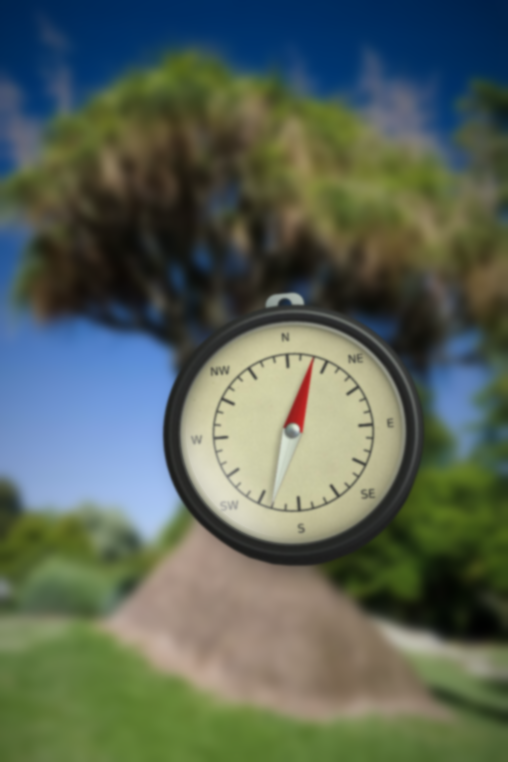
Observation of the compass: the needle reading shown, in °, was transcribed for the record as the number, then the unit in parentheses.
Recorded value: 20 (°)
